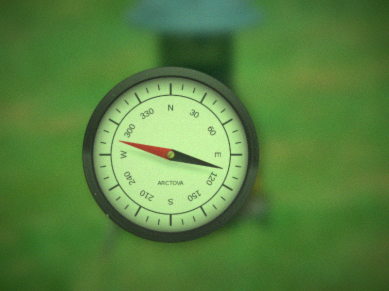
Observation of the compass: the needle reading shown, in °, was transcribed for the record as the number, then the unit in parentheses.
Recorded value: 285 (°)
